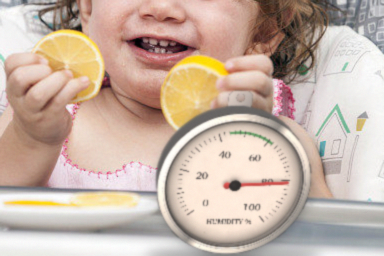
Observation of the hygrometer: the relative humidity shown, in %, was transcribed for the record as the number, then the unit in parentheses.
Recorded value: 80 (%)
